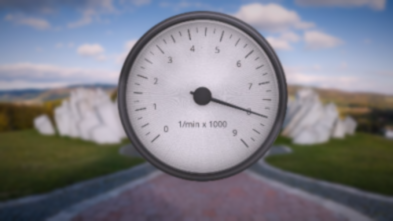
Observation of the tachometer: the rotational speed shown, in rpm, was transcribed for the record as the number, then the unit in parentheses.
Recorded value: 8000 (rpm)
